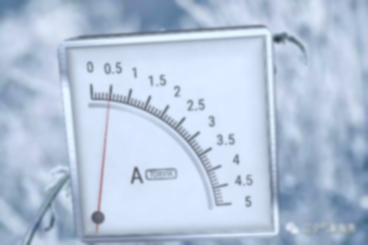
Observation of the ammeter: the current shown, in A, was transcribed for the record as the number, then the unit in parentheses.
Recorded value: 0.5 (A)
